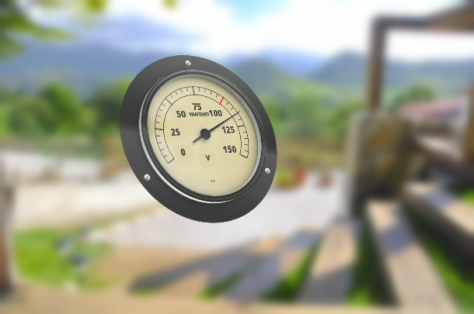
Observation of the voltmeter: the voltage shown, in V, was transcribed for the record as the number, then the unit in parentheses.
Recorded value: 115 (V)
